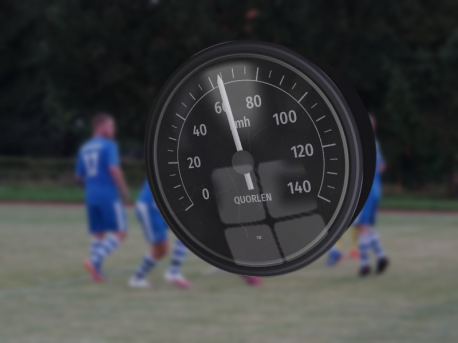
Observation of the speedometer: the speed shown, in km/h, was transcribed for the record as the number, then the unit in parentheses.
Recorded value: 65 (km/h)
